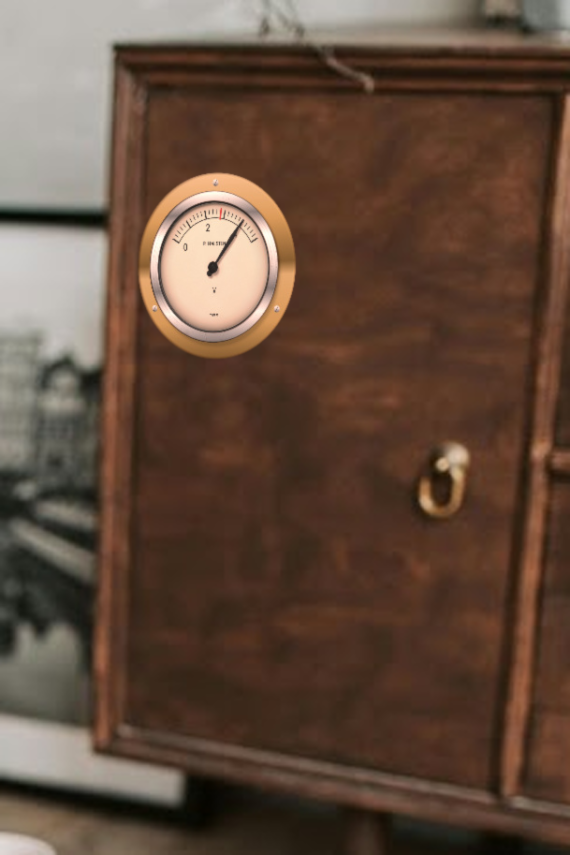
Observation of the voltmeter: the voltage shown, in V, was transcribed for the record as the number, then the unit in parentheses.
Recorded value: 4 (V)
